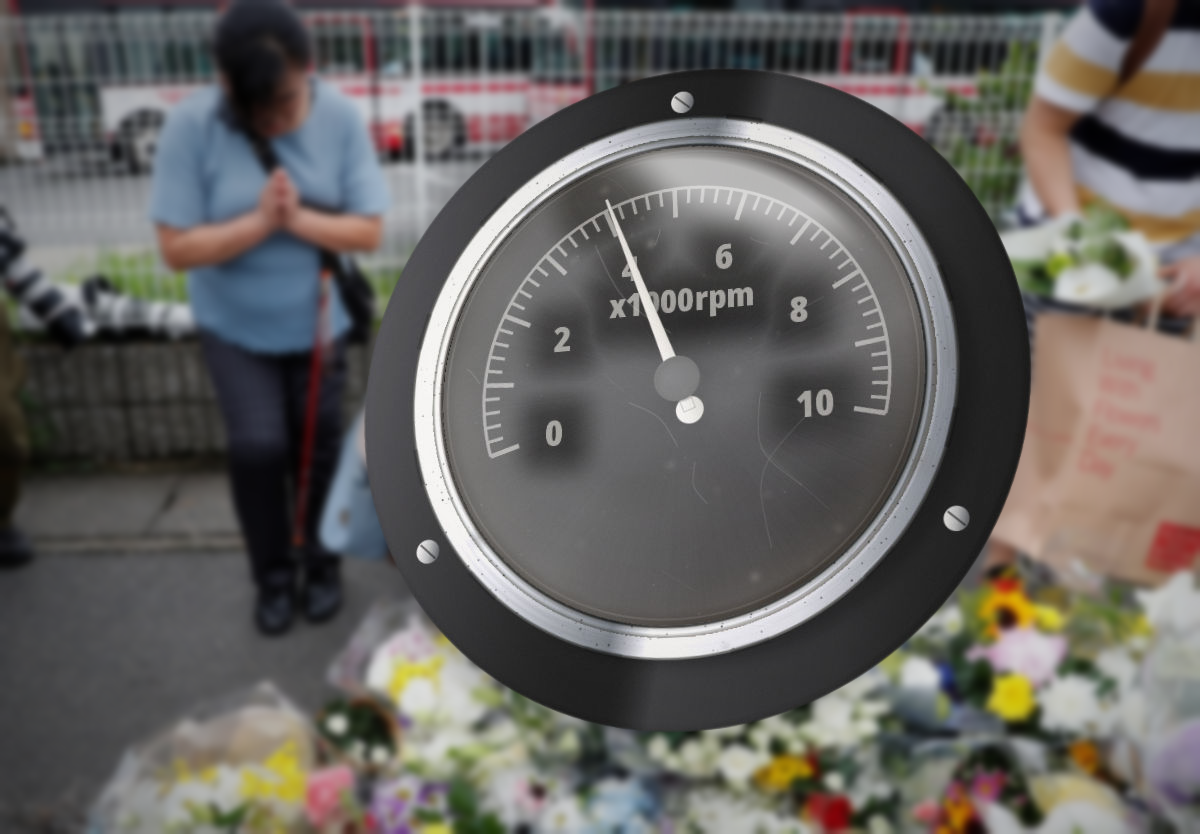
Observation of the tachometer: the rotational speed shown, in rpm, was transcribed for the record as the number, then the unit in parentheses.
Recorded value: 4100 (rpm)
